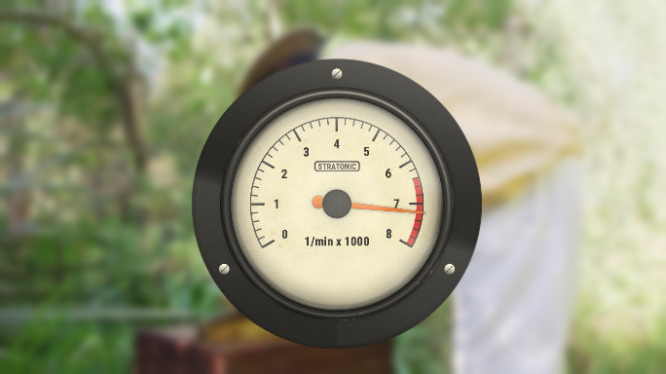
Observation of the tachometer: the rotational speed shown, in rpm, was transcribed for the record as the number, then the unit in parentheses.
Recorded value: 7200 (rpm)
